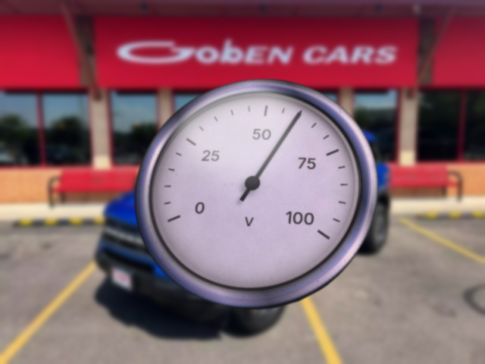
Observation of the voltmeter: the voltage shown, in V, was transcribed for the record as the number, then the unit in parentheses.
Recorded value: 60 (V)
